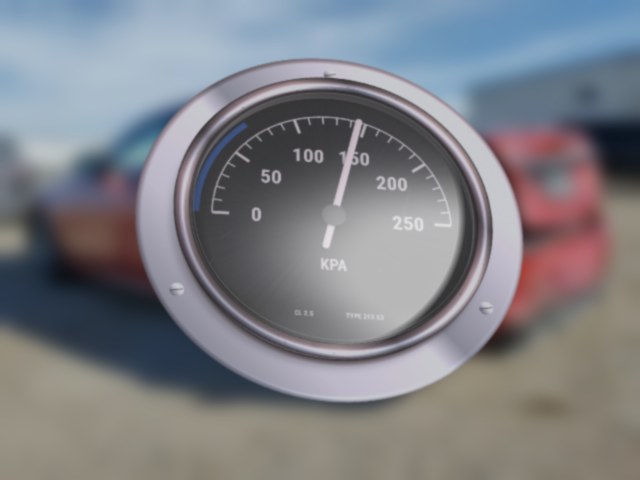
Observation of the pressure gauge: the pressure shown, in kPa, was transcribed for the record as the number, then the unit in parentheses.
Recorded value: 145 (kPa)
